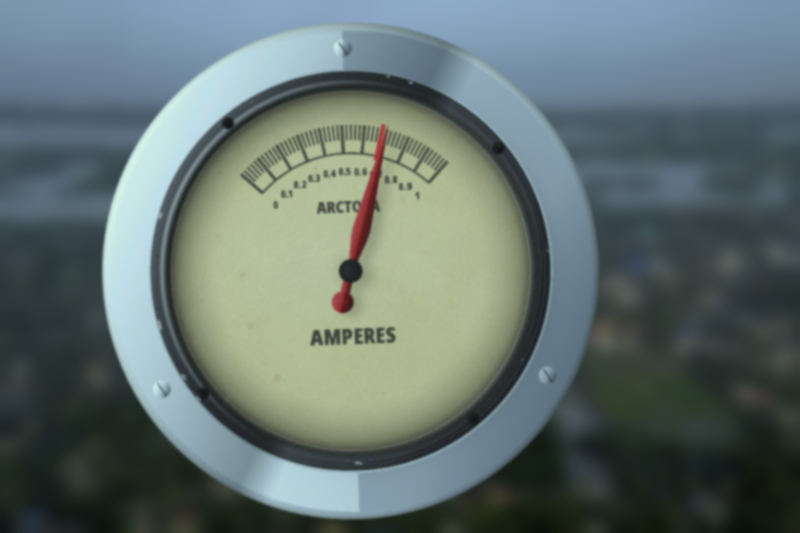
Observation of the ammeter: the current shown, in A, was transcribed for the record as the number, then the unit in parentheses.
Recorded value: 0.7 (A)
